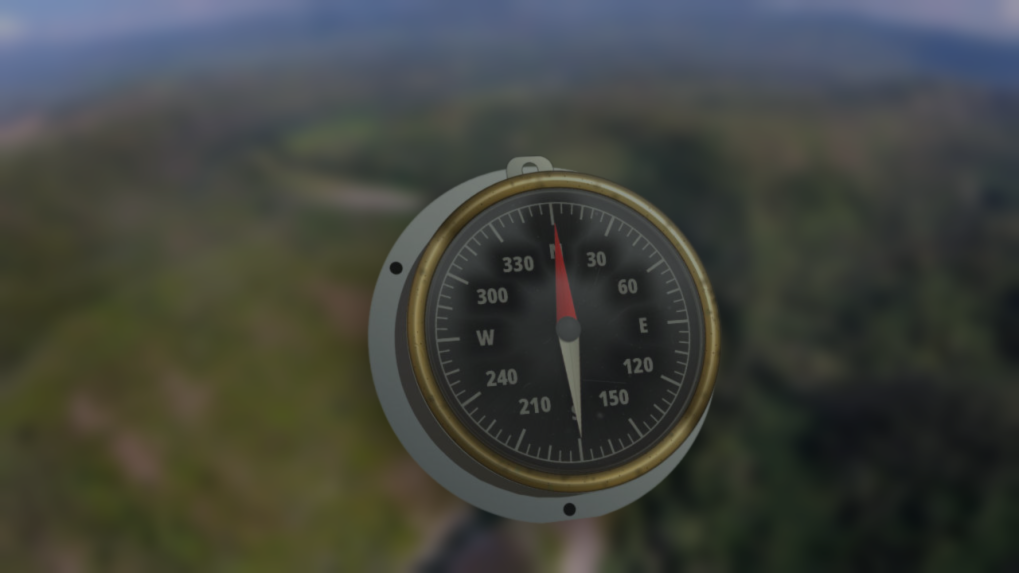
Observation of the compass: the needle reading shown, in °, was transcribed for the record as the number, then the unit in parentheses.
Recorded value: 0 (°)
